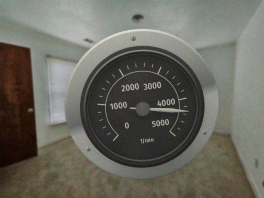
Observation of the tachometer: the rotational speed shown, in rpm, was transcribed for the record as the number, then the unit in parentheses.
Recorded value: 4300 (rpm)
